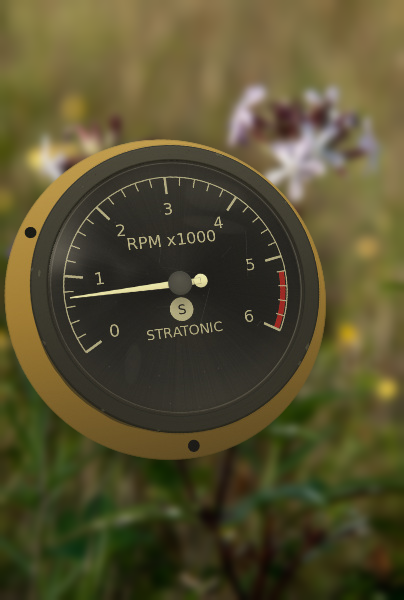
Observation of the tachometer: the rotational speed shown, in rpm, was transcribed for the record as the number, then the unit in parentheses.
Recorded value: 700 (rpm)
